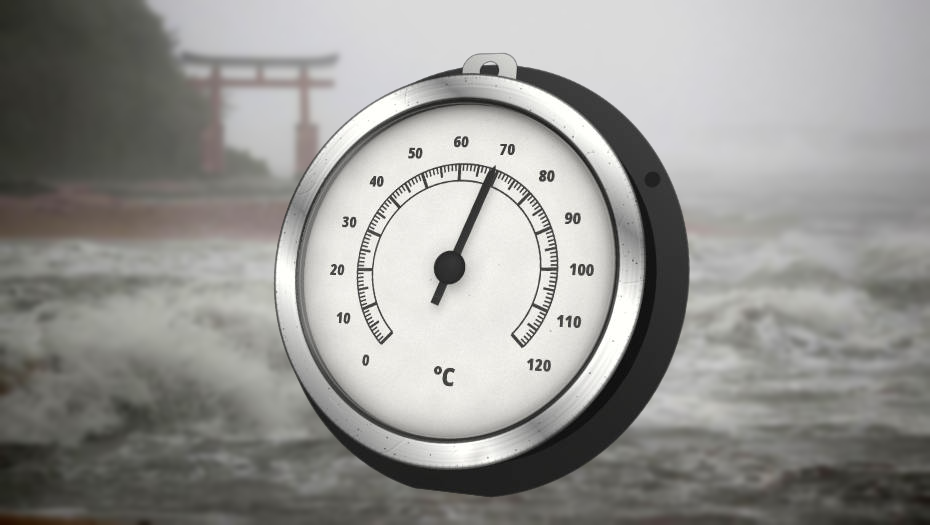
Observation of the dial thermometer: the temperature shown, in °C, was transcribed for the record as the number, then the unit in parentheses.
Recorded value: 70 (°C)
